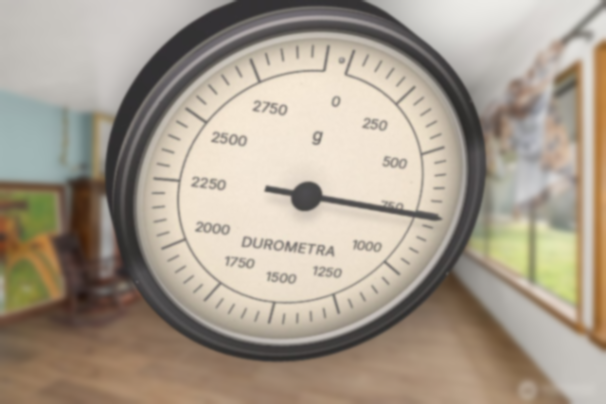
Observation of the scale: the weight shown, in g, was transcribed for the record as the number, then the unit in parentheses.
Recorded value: 750 (g)
